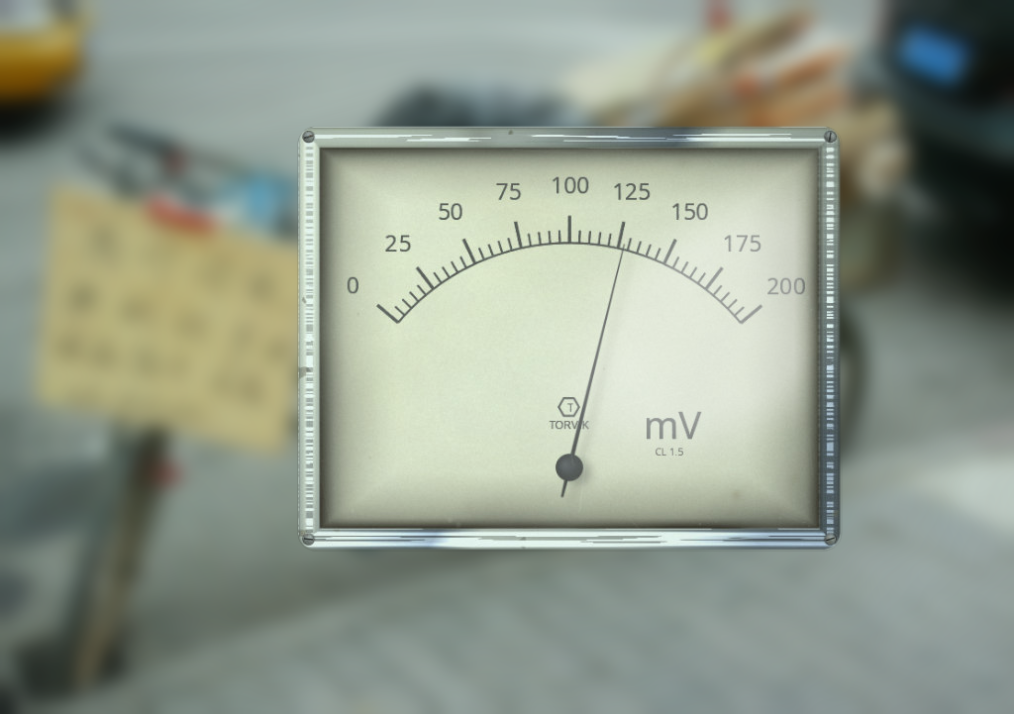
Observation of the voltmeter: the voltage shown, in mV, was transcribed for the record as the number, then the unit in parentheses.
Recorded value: 127.5 (mV)
